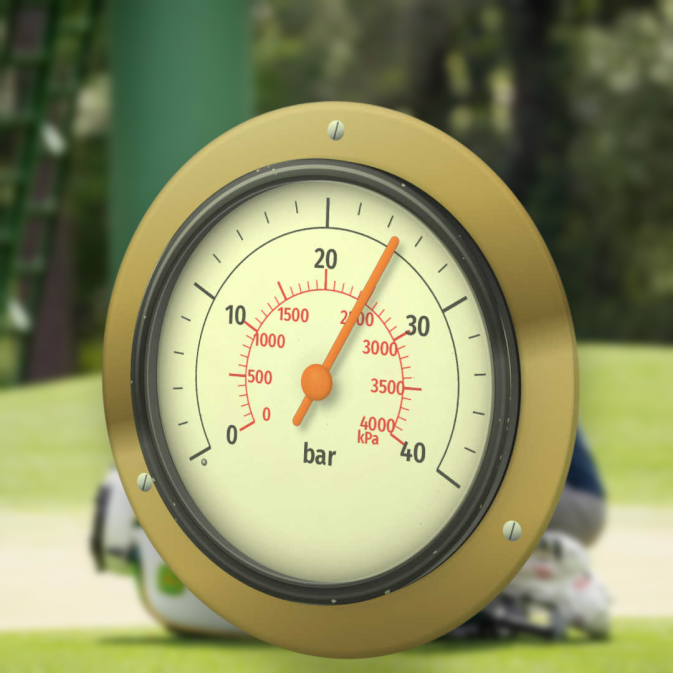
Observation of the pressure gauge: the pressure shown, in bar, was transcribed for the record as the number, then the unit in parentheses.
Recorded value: 25 (bar)
